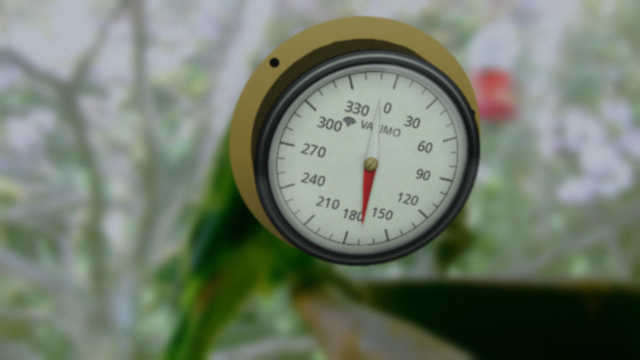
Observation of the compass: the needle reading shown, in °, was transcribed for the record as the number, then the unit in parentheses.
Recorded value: 170 (°)
